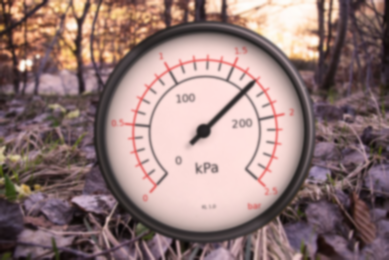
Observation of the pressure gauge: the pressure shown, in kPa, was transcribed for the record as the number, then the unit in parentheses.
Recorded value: 170 (kPa)
